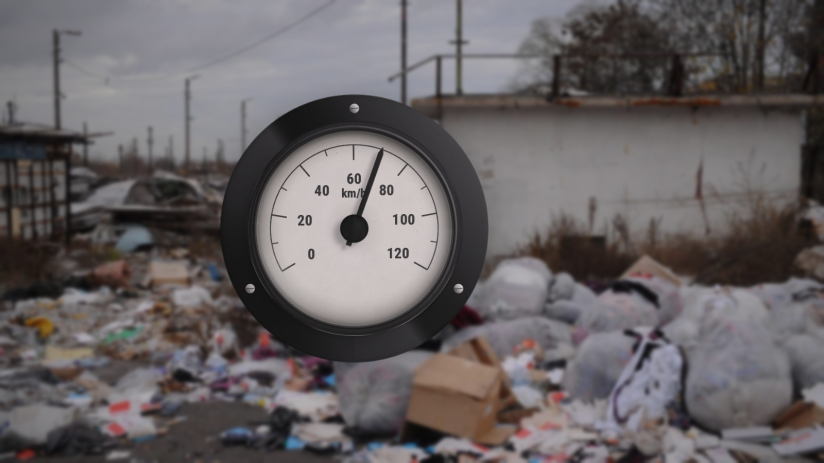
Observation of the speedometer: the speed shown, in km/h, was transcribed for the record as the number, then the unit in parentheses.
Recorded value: 70 (km/h)
